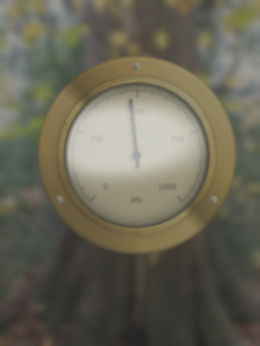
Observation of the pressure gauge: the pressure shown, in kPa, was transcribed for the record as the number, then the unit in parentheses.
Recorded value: 475 (kPa)
